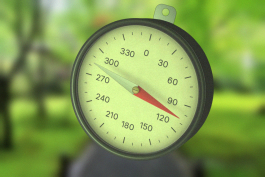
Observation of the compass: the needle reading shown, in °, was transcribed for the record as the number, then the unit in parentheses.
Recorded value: 105 (°)
